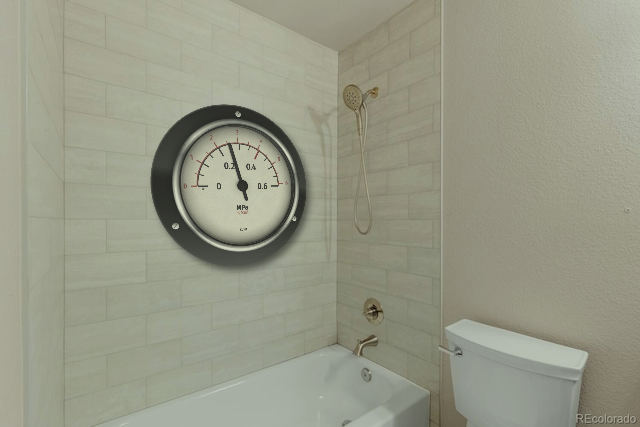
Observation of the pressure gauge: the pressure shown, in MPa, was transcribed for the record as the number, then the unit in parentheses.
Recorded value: 0.25 (MPa)
